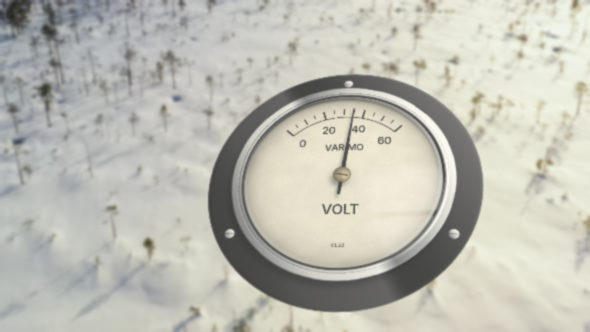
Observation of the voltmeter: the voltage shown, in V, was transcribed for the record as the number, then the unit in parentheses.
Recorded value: 35 (V)
